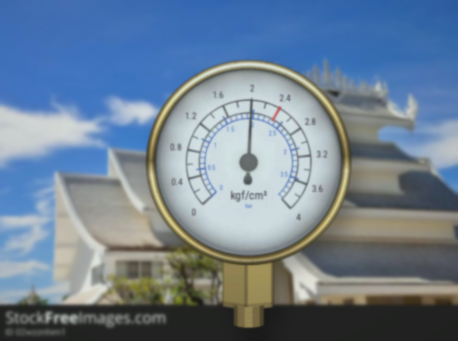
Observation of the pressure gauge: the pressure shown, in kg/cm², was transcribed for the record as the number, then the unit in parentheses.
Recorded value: 2 (kg/cm²)
